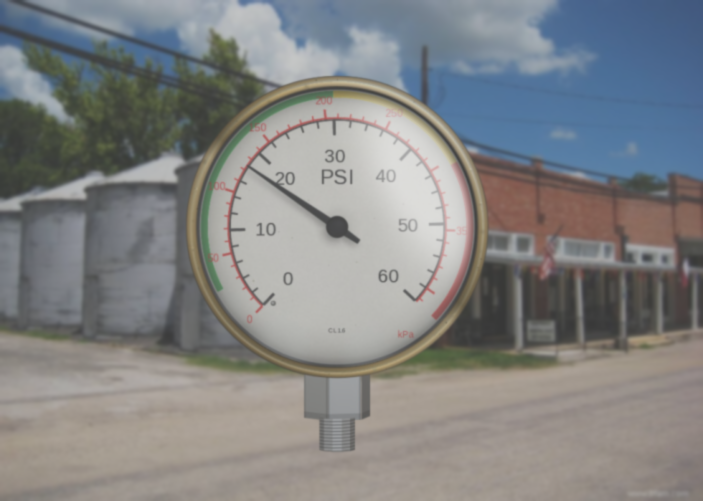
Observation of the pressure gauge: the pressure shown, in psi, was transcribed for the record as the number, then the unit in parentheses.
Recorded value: 18 (psi)
